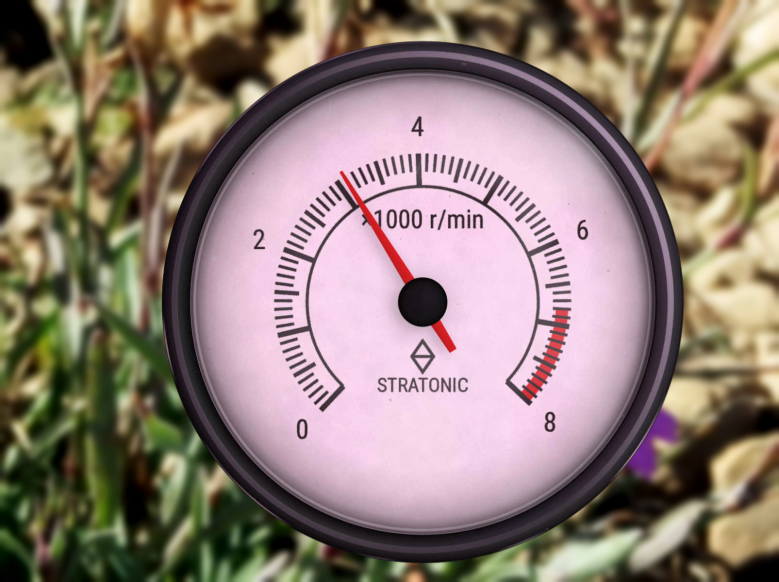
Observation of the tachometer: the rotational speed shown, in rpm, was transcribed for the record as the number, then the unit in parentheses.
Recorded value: 3100 (rpm)
